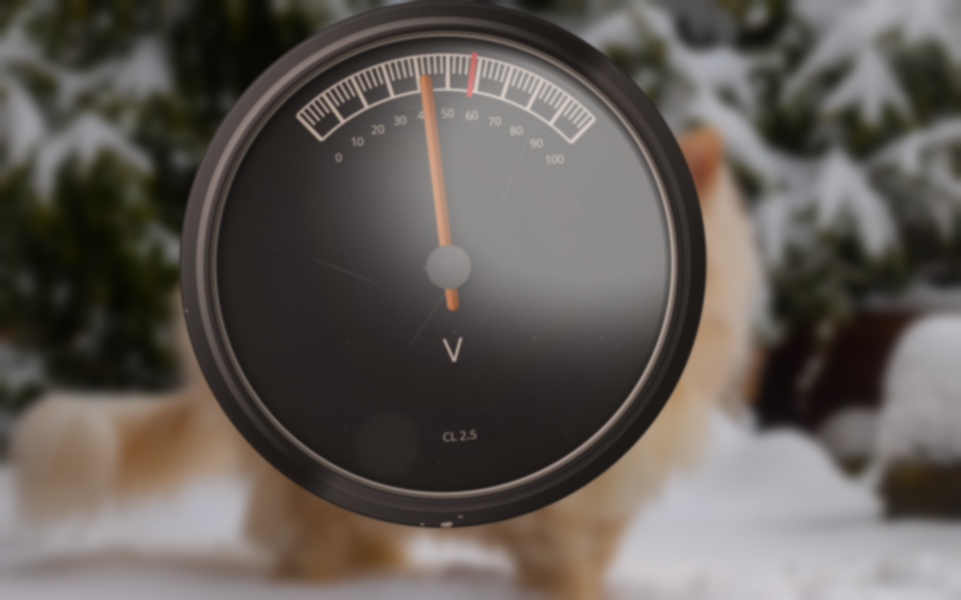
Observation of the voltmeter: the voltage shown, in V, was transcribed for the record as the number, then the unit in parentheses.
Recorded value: 42 (V)
